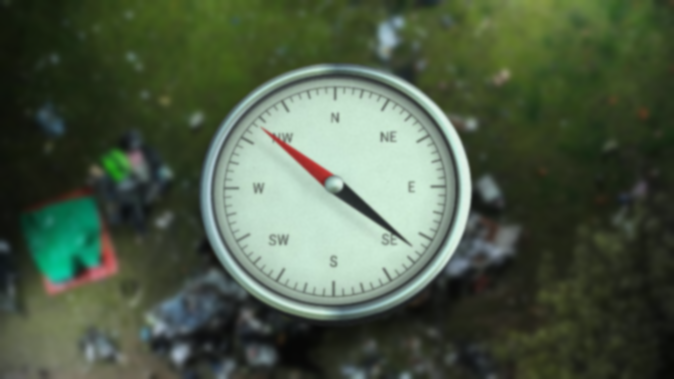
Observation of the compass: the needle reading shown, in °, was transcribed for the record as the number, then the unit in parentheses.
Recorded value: 310 (°)
